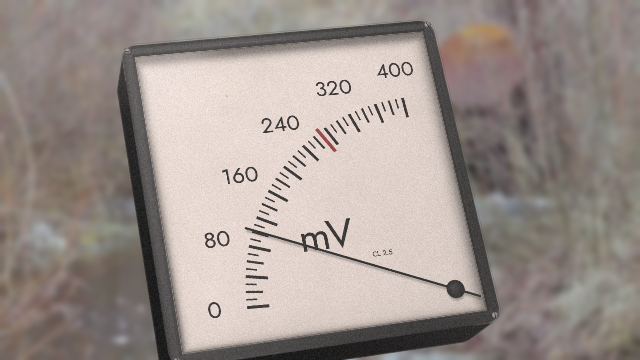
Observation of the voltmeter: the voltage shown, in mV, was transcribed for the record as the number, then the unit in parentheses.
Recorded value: 100 (mV)
